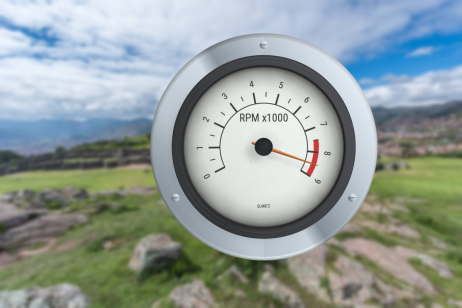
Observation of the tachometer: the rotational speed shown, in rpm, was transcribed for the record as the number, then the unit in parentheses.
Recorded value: 8500 (rpm)
